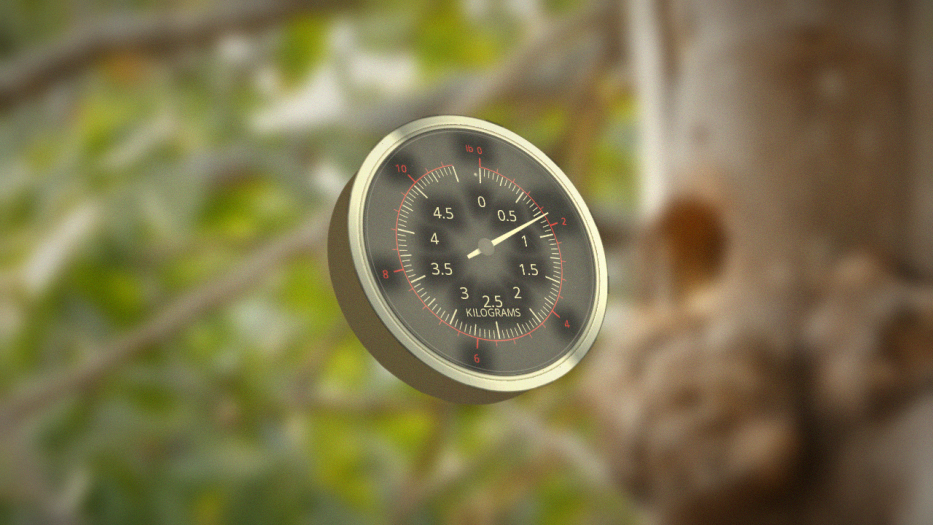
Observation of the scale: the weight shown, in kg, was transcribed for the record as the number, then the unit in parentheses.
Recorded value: 0.8 (kg)
